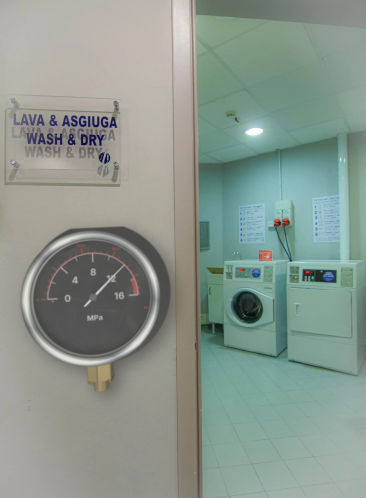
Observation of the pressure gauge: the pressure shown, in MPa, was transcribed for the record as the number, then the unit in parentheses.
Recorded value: 12 (MPa)
